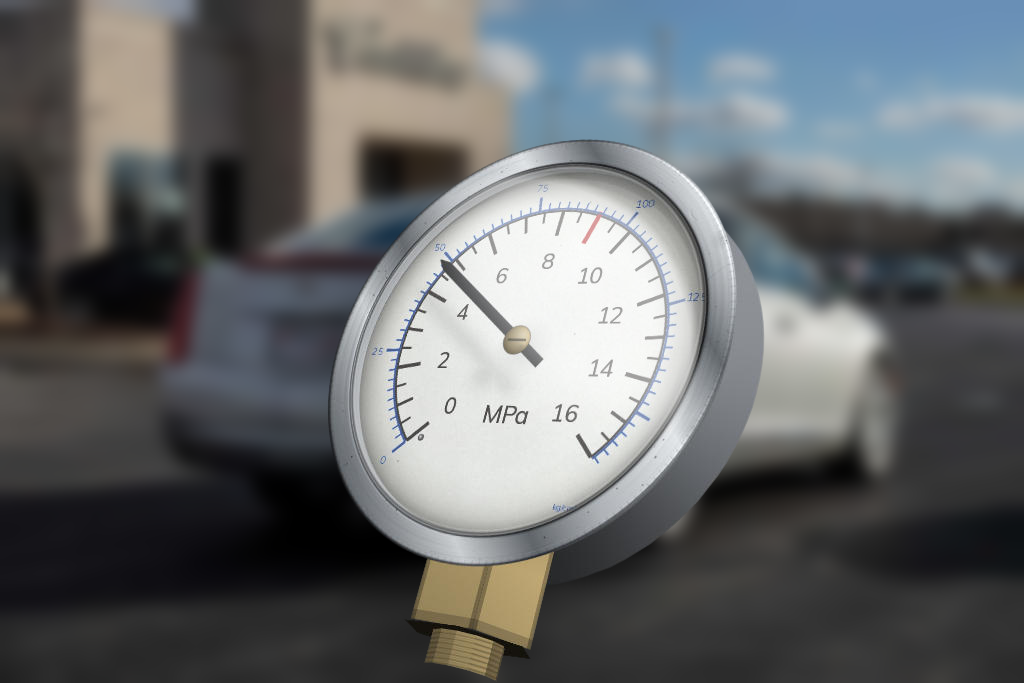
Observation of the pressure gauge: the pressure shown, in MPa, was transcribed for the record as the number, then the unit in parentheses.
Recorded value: 4.75 (MPa)
